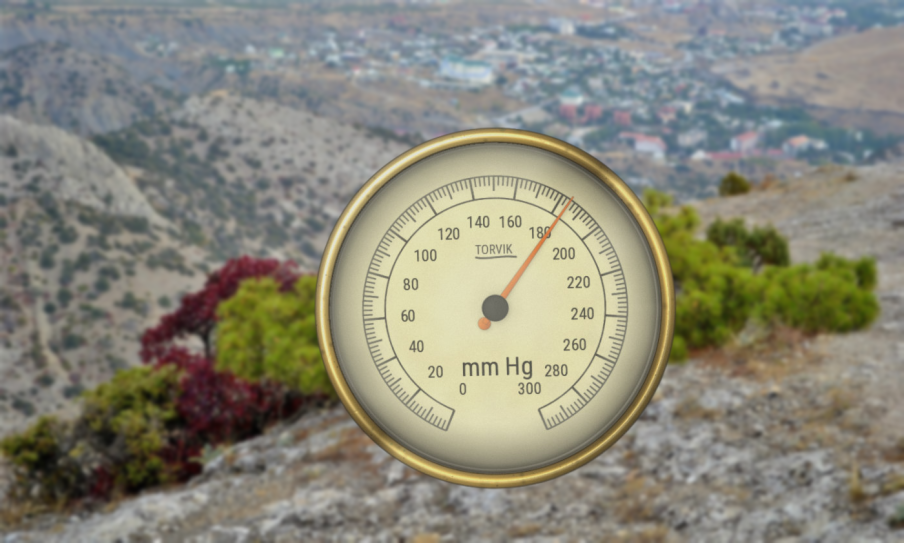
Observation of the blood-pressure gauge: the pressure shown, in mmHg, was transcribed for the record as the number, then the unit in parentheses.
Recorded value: 184 (mmHg)
